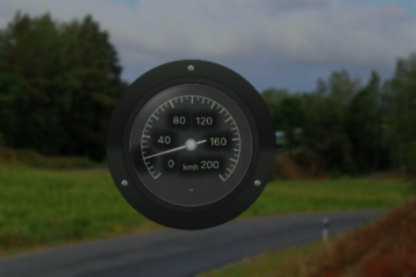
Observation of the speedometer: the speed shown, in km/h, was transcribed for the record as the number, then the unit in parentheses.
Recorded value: 20 (km/h)
